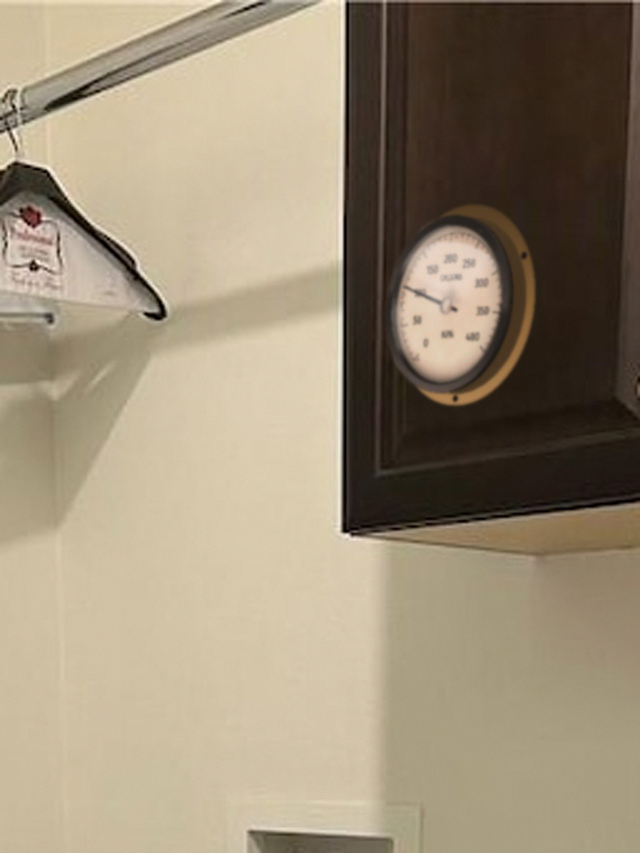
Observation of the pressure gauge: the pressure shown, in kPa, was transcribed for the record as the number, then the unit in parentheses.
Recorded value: 100 (kPa)
